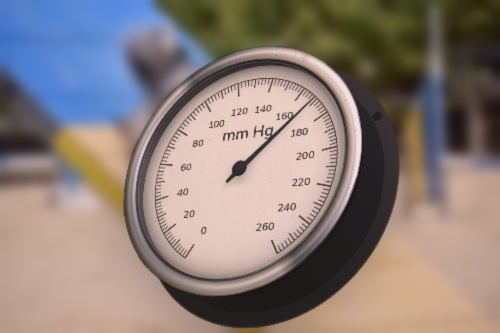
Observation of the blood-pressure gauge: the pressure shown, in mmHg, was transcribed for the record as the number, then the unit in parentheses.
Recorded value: 170 (mmHg)
